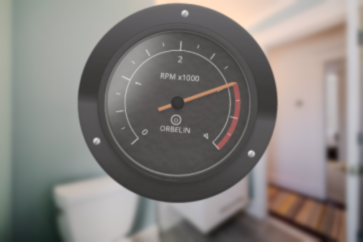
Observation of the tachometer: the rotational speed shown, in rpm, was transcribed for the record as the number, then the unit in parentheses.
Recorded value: 3000 (rpm)
